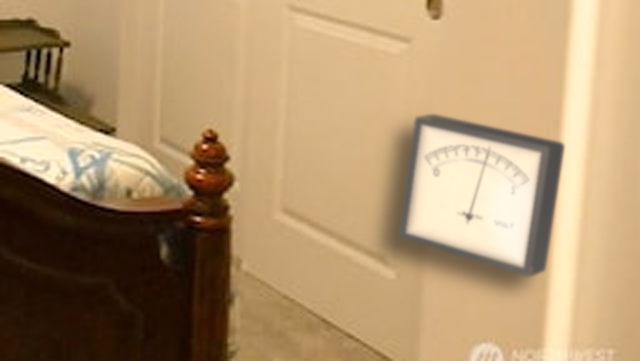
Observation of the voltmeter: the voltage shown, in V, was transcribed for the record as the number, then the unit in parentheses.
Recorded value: 0.6 (V)
